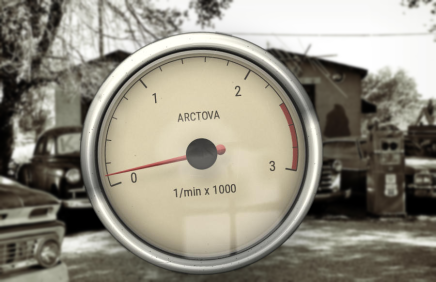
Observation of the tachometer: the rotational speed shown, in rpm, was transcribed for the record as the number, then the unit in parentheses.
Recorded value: 100 (rpm)
